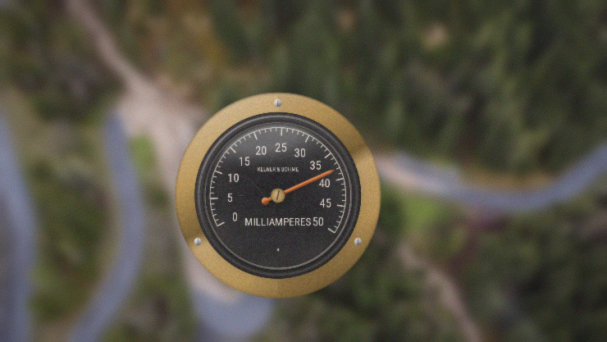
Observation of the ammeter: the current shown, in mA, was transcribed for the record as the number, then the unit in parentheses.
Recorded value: 38 (mA)
